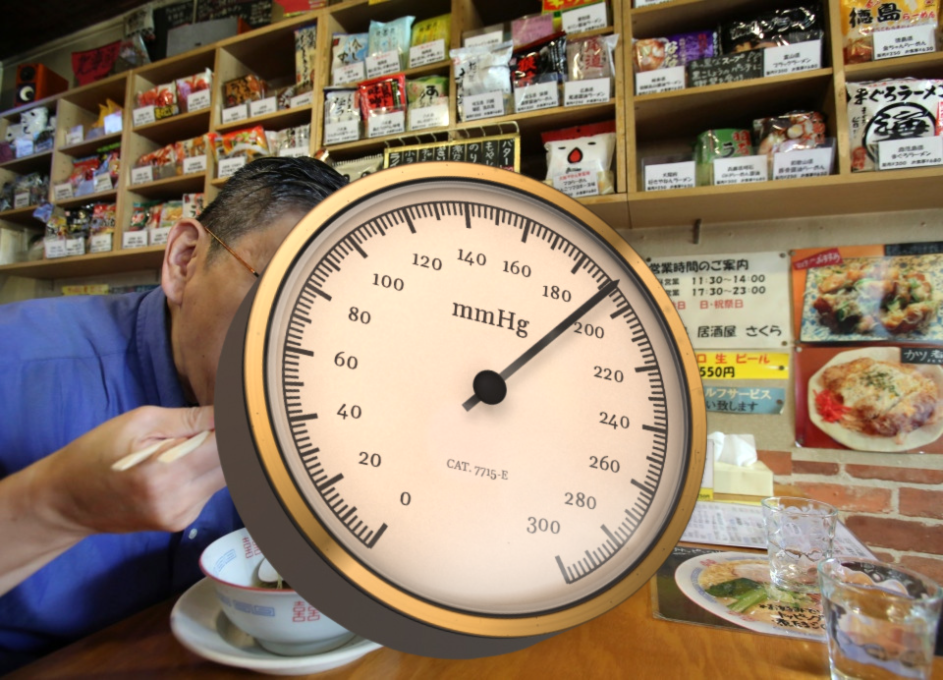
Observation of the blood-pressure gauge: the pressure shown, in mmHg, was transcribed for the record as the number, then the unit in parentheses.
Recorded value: 192 (mmHg)
